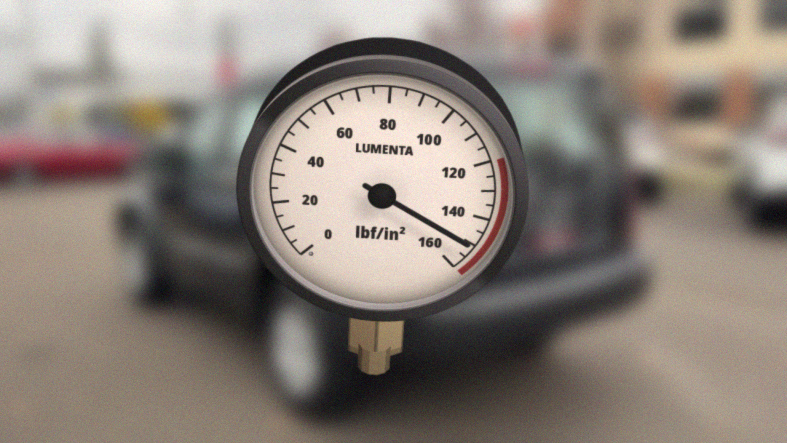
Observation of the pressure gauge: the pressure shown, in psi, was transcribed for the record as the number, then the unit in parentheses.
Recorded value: 150 (psi)
